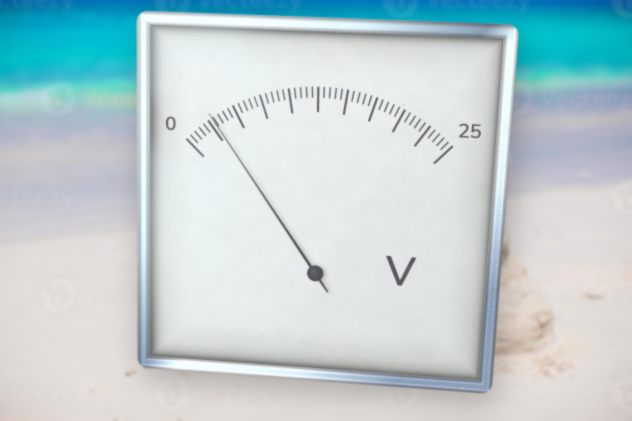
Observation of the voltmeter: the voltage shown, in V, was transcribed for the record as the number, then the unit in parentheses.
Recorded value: 3 (V)
